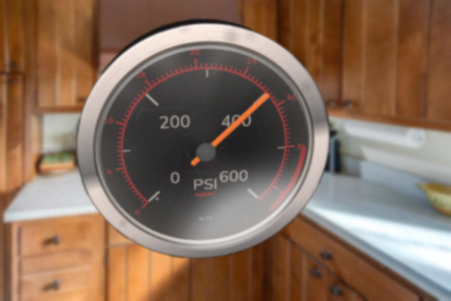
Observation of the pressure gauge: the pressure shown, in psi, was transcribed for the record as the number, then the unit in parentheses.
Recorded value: 400 (psi)
